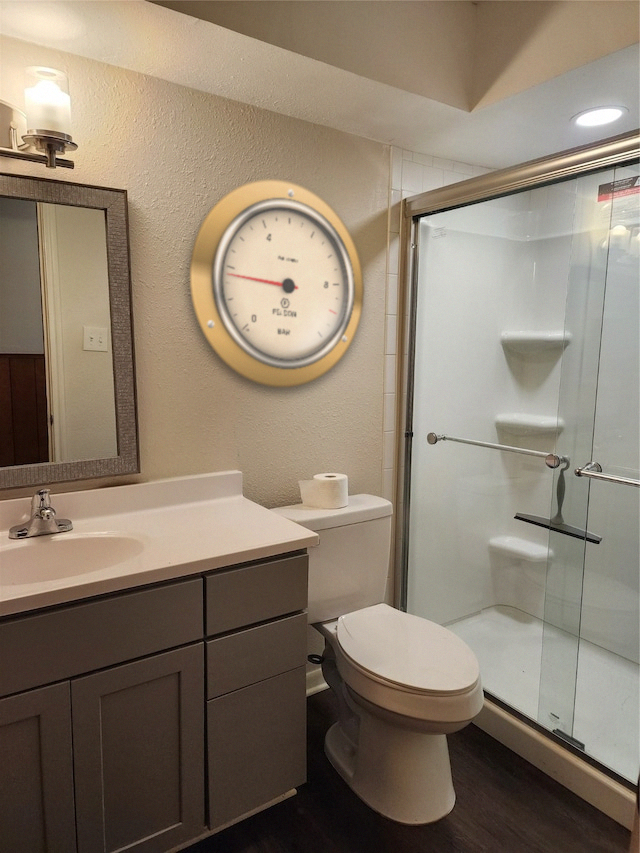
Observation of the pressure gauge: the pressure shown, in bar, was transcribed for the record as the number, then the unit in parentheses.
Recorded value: 1.75 (bar)
